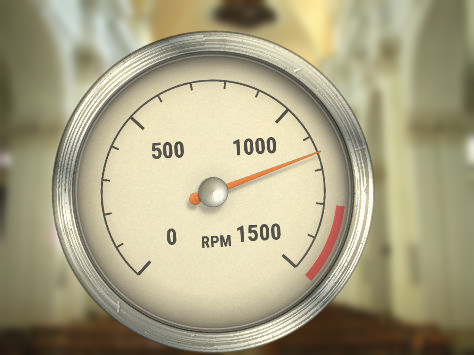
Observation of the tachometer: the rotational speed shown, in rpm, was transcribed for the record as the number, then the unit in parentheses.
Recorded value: 1150 (rpm)
